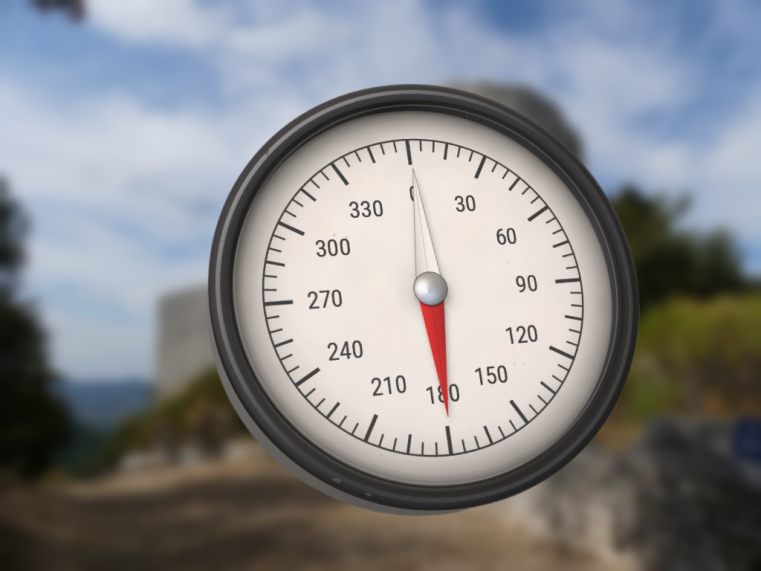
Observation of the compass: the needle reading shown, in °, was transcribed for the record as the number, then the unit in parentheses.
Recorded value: 180 (°)
